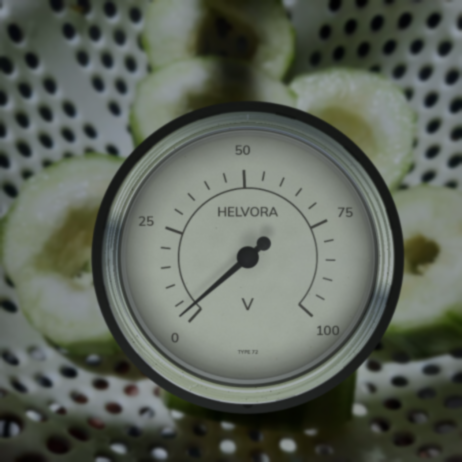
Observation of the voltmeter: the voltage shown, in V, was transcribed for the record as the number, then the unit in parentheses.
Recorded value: 2.5 (V)
